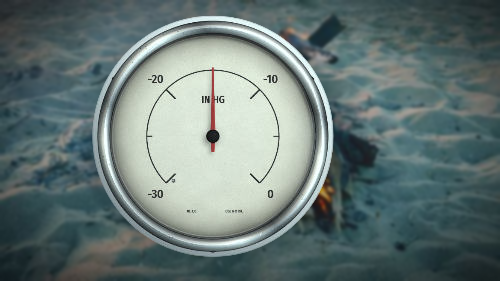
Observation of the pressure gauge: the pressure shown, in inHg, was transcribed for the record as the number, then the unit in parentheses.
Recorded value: -15 (inHg)
